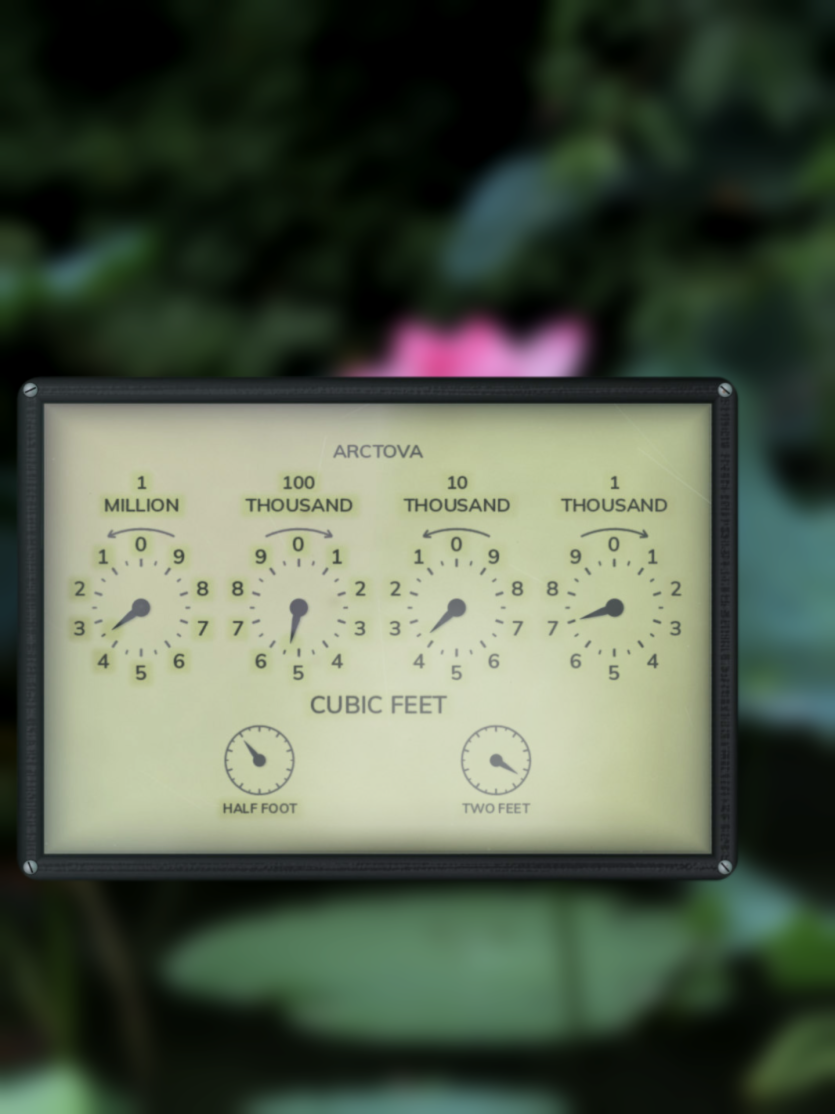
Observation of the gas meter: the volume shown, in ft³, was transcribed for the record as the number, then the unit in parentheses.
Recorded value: 353700 (ft³)
